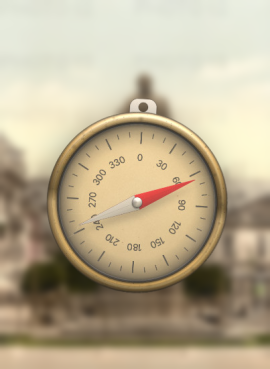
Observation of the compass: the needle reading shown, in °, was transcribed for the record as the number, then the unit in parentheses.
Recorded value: 65 (°)
